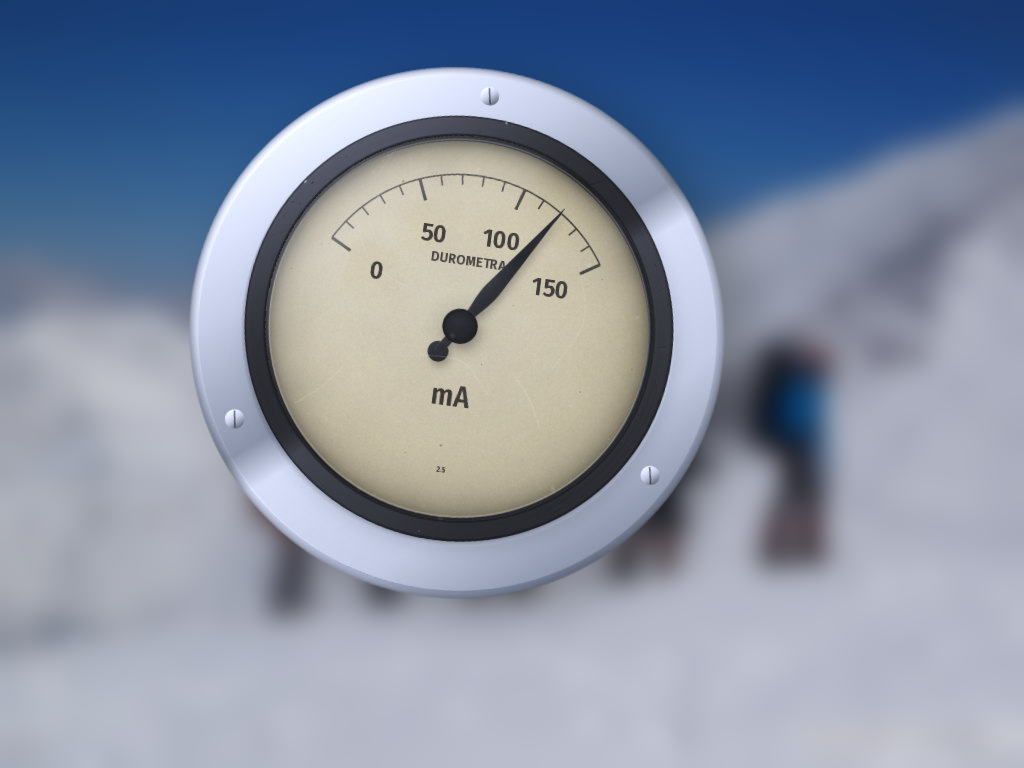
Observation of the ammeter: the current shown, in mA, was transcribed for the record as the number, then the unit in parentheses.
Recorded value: 120 (mA)
